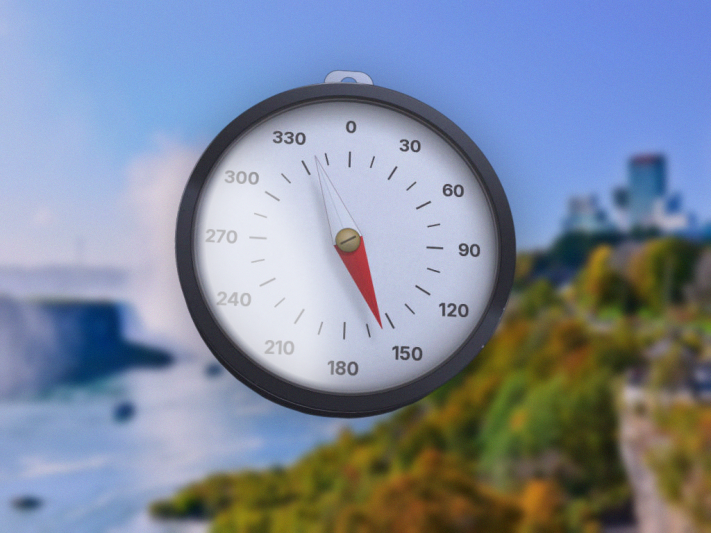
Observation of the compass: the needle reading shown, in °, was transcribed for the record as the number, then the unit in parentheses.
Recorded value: 157.5 (°)
